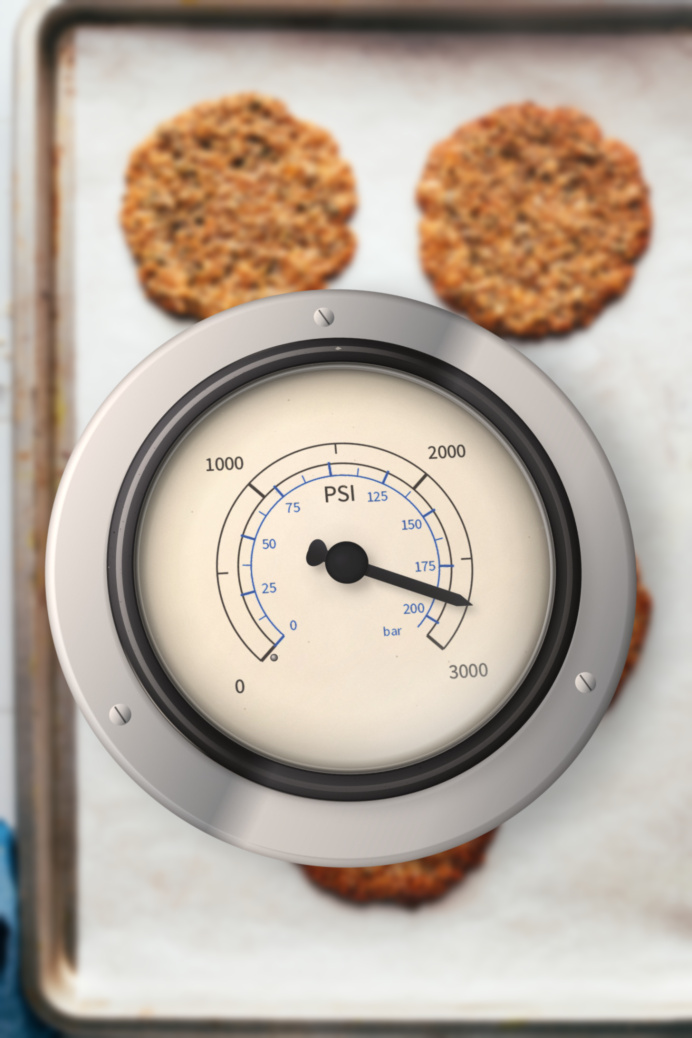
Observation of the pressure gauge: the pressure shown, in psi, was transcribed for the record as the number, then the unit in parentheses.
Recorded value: 2750 (psi)
